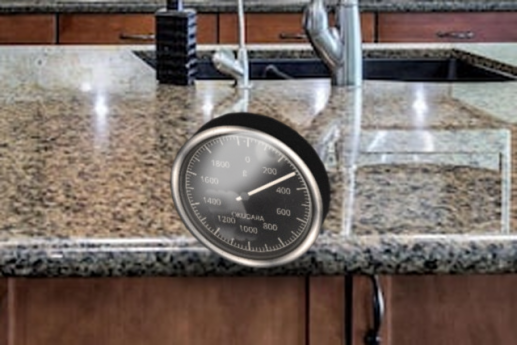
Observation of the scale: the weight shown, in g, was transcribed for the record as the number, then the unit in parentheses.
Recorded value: 300 (g)
